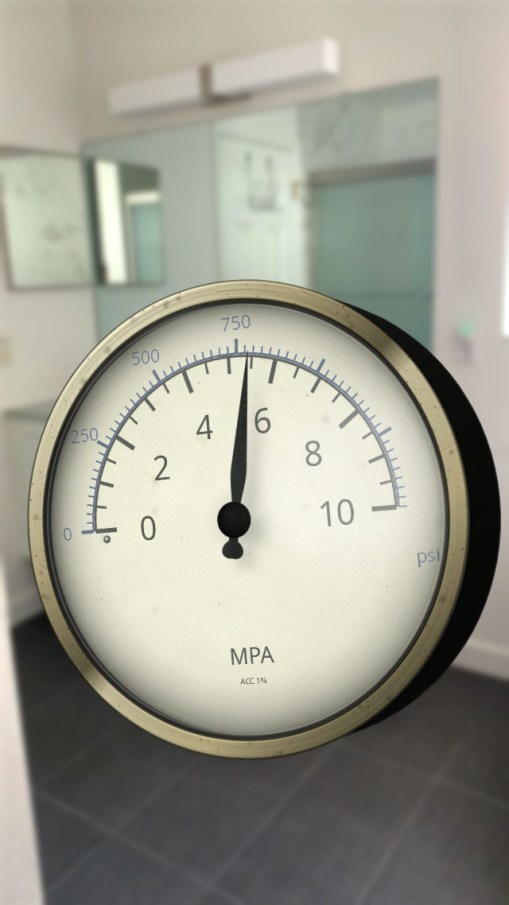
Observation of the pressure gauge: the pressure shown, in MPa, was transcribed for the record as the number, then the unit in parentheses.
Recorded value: 5.5 (MPa)
